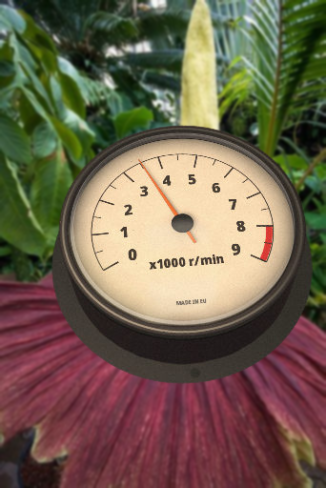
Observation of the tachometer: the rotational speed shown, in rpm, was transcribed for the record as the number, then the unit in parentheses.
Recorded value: 3500 (rpm)
